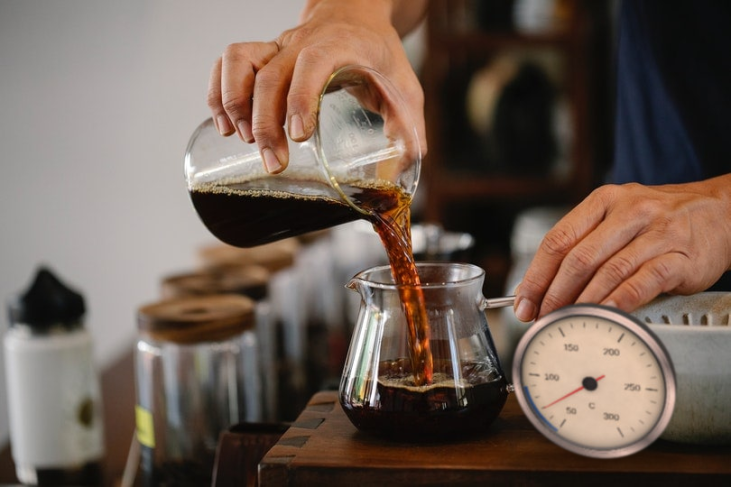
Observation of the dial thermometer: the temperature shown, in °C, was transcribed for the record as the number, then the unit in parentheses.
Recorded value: 70 (°C)
